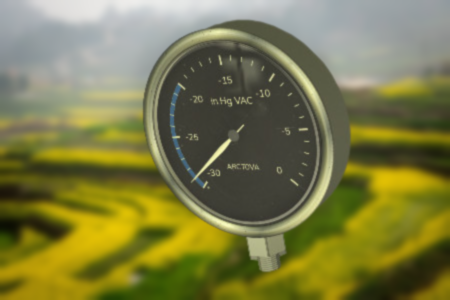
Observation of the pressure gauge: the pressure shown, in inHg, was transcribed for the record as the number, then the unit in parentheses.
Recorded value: -29 (inHg)
